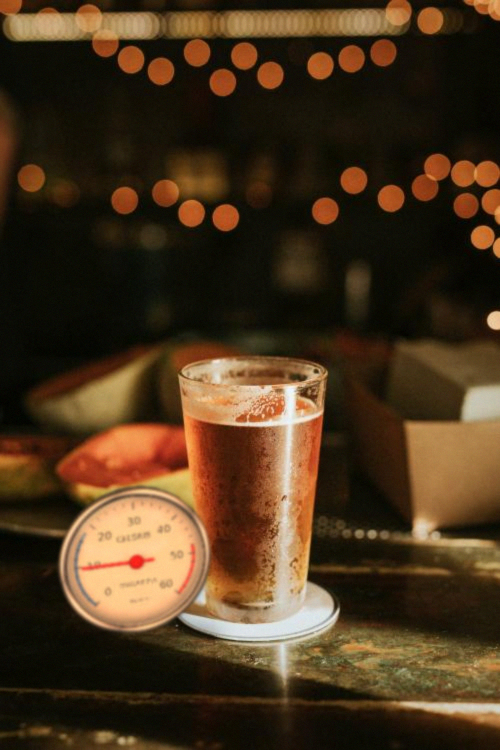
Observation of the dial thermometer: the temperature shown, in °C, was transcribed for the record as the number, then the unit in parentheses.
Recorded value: 10 (°C)
